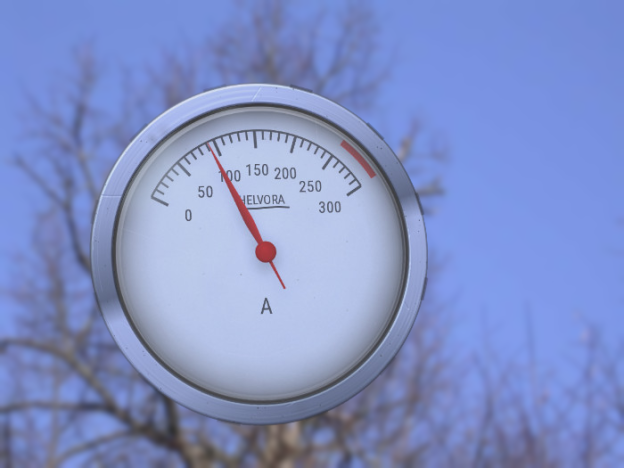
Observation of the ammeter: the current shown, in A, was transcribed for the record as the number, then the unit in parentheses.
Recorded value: 90 (A)
